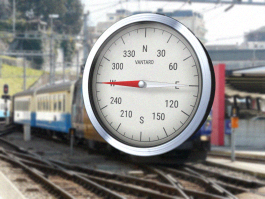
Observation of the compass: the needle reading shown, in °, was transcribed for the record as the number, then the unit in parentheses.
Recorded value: 270 (°)
